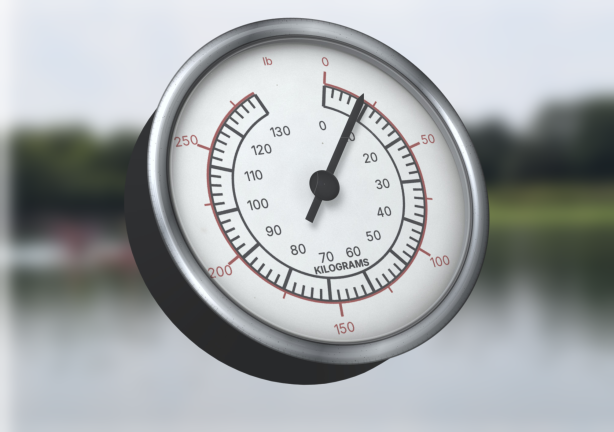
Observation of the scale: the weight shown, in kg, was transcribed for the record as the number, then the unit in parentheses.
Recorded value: 8 (kg)
